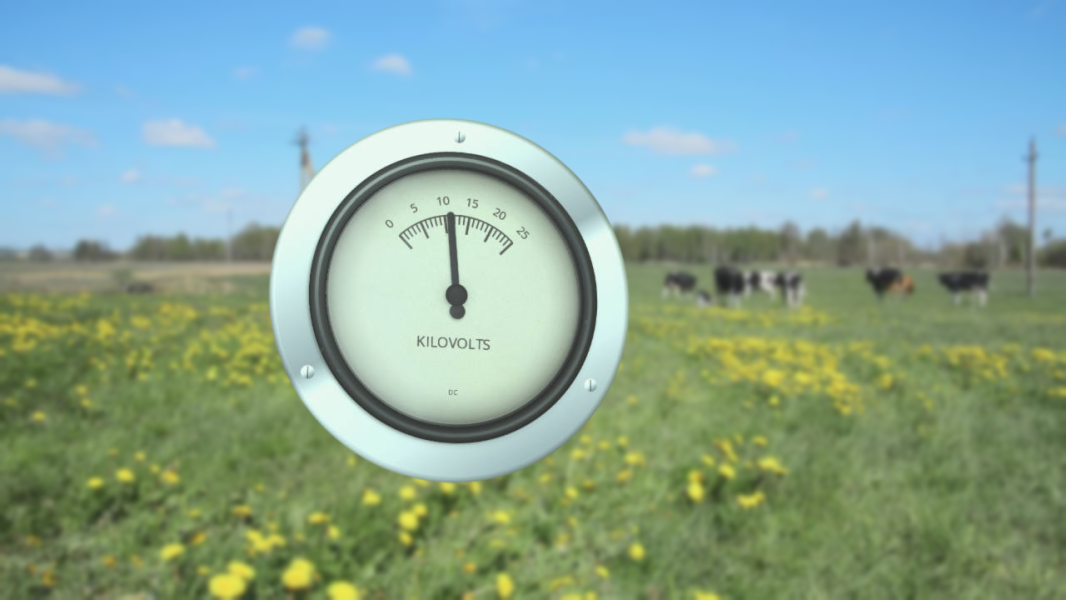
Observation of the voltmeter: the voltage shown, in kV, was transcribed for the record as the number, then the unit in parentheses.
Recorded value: 11 (kV)
